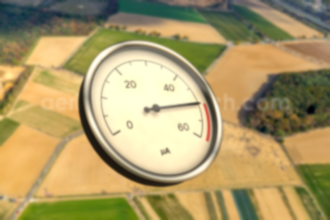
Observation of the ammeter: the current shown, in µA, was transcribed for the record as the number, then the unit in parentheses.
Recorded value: 50 (µA)
